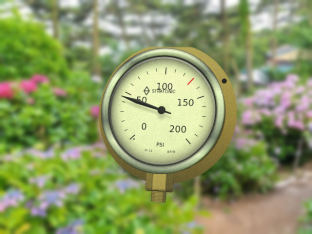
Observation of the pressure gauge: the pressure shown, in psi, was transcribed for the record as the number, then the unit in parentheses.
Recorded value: 45 (psi)
